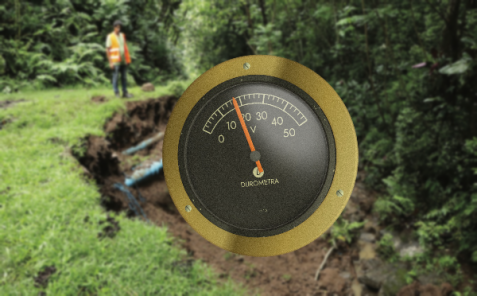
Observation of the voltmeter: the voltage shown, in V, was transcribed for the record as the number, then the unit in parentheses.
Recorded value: 18 (V)
